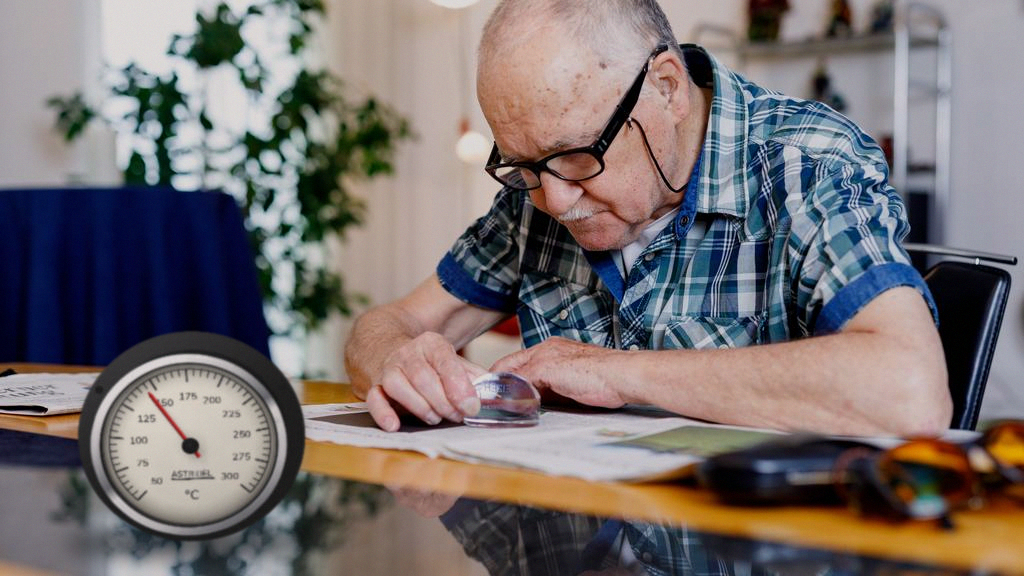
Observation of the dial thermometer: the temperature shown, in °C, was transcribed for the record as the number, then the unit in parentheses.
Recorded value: 145 (°C)
